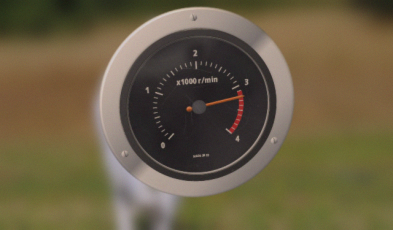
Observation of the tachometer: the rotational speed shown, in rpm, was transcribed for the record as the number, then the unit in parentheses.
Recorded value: 3200 (rpm)
